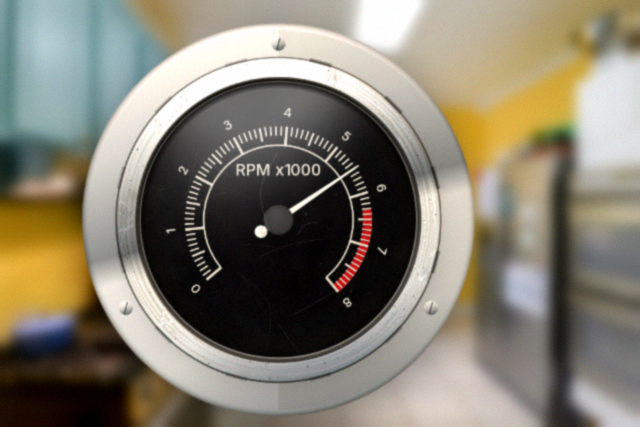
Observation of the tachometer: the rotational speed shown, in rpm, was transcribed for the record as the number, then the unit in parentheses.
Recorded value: 5500 (rpm)
